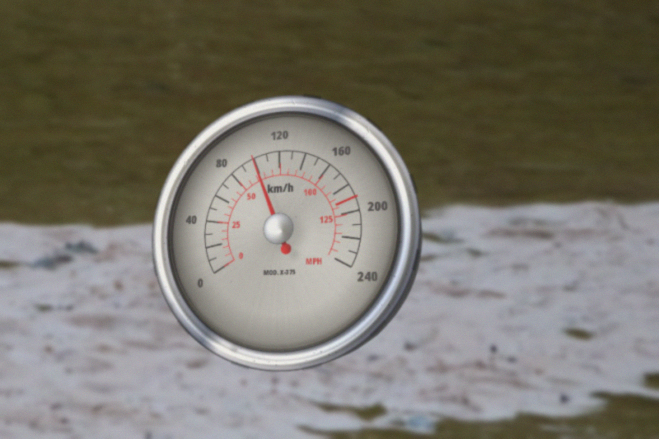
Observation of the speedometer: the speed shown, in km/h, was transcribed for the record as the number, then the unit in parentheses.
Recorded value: 100 (km/h)
